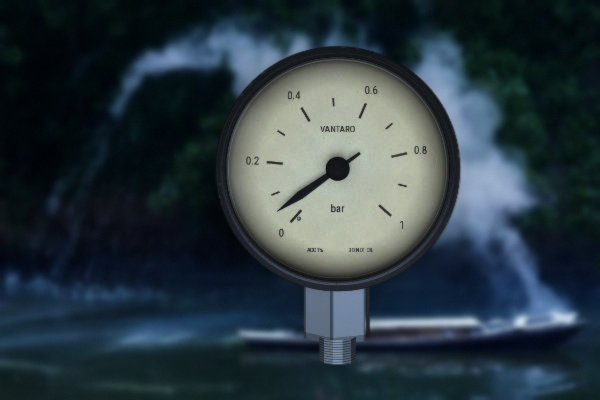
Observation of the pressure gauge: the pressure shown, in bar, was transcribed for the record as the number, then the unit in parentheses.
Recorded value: 0.05 (bar)
